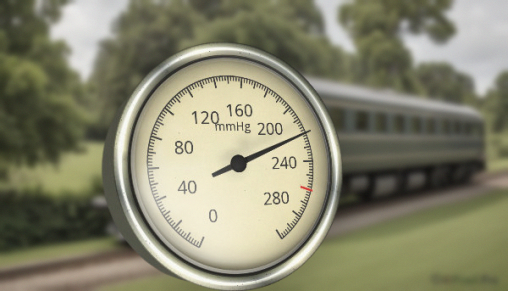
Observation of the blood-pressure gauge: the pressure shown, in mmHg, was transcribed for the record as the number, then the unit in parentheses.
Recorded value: 220 (mmHg)
